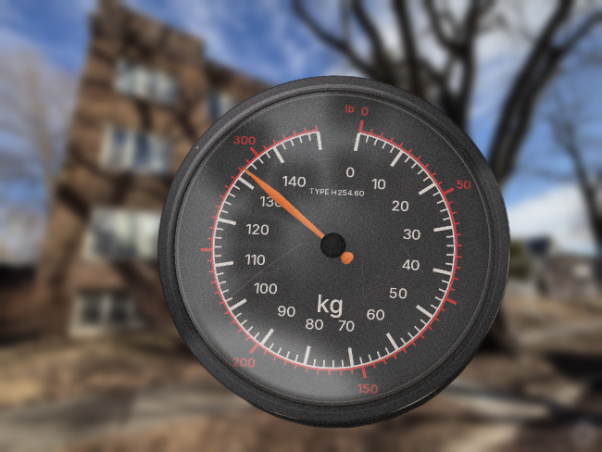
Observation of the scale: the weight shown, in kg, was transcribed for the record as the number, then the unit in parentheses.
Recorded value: 132 (kg)
